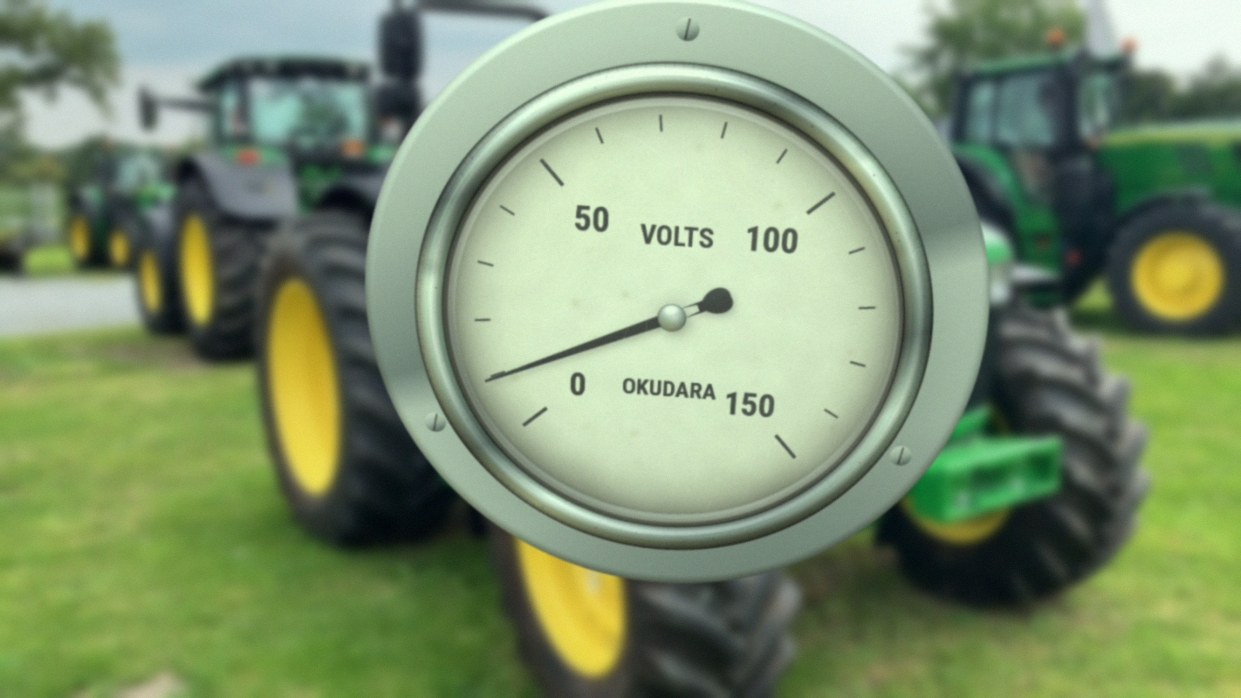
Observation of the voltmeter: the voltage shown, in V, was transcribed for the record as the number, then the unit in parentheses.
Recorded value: 10 (V)
